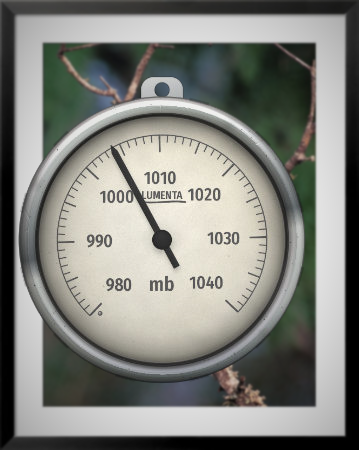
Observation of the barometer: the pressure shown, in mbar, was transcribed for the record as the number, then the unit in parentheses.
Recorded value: 1004 (mbar)
